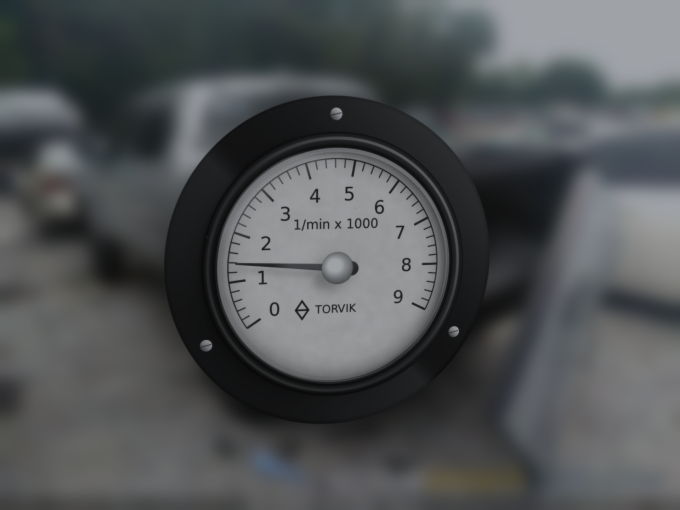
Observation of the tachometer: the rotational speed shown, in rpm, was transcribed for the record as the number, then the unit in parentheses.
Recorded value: 1400 (rpm)
